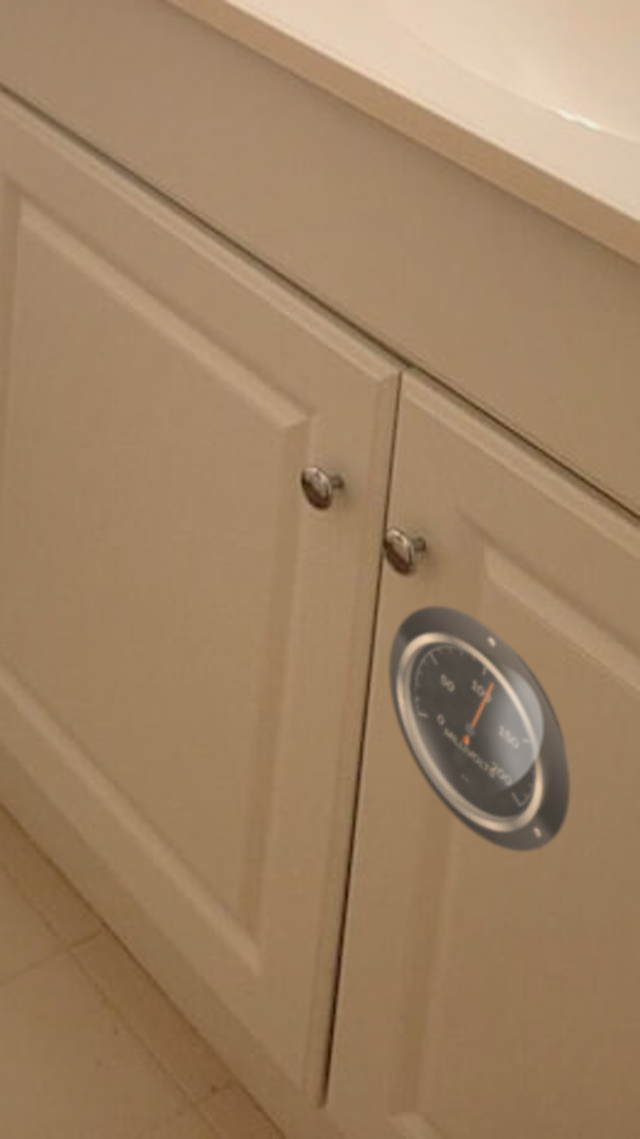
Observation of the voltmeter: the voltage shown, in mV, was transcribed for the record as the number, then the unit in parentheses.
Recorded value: 110 (mV)
